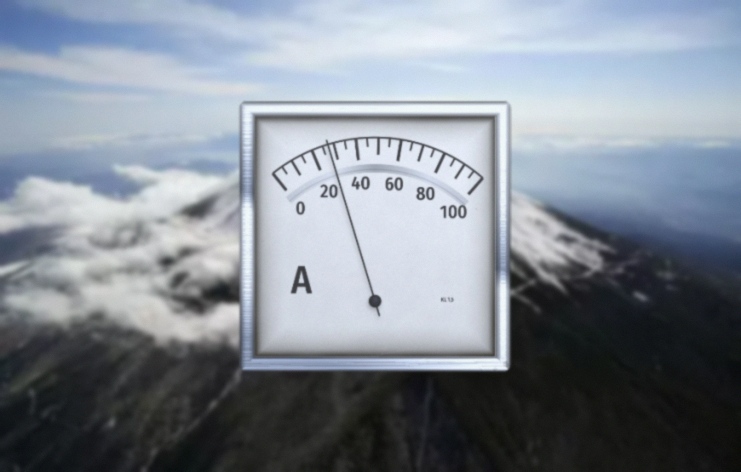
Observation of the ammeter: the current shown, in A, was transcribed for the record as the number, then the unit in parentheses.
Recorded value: 27.5 (A)
